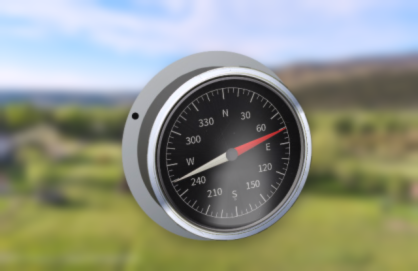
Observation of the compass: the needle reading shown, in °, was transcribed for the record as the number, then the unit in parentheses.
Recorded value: 75 (°)
